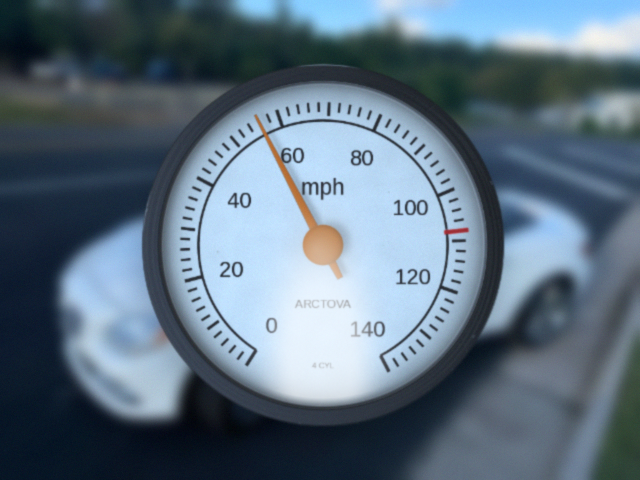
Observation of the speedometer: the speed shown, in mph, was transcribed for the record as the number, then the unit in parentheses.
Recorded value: 56 (mph)
